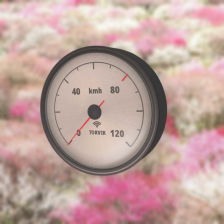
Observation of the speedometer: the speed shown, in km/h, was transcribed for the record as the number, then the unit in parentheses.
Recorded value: 0 (km/h)
